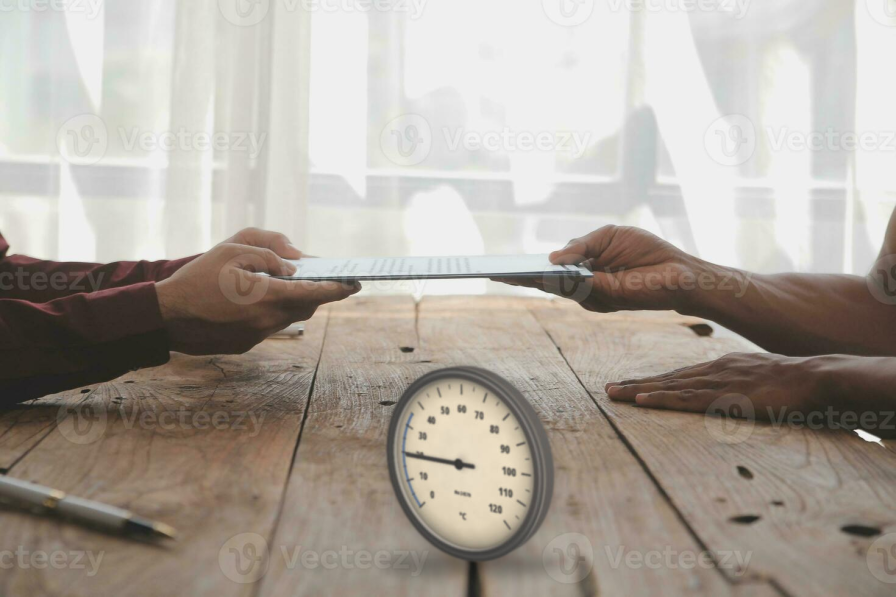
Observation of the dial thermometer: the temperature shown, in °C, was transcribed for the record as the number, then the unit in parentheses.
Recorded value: 20 (°C)
